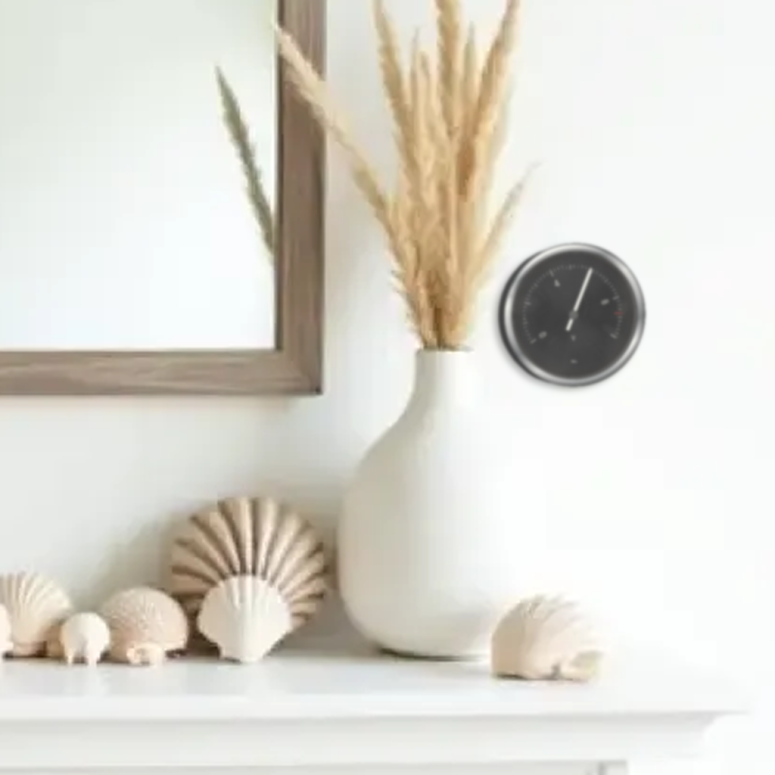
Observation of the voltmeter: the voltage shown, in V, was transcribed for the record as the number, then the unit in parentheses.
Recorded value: 6 (V)
